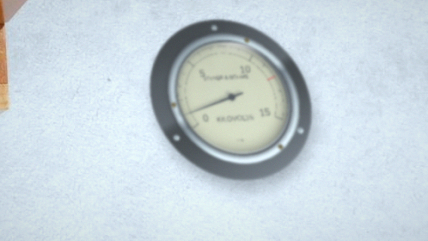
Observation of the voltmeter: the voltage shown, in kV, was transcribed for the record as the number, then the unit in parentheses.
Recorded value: 1 (kV)
